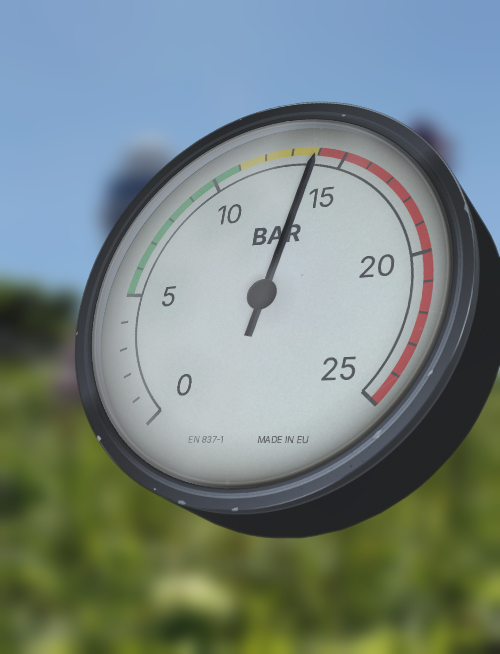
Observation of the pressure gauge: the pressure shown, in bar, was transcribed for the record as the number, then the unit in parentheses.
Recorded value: 14 (bar)
